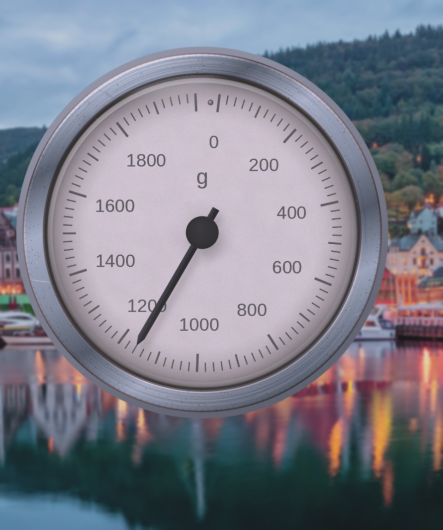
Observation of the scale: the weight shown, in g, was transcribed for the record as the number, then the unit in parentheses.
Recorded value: 1160 (g)
